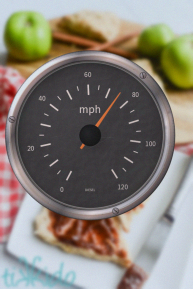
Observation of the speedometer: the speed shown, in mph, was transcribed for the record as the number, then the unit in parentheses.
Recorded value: 75 (mph)
